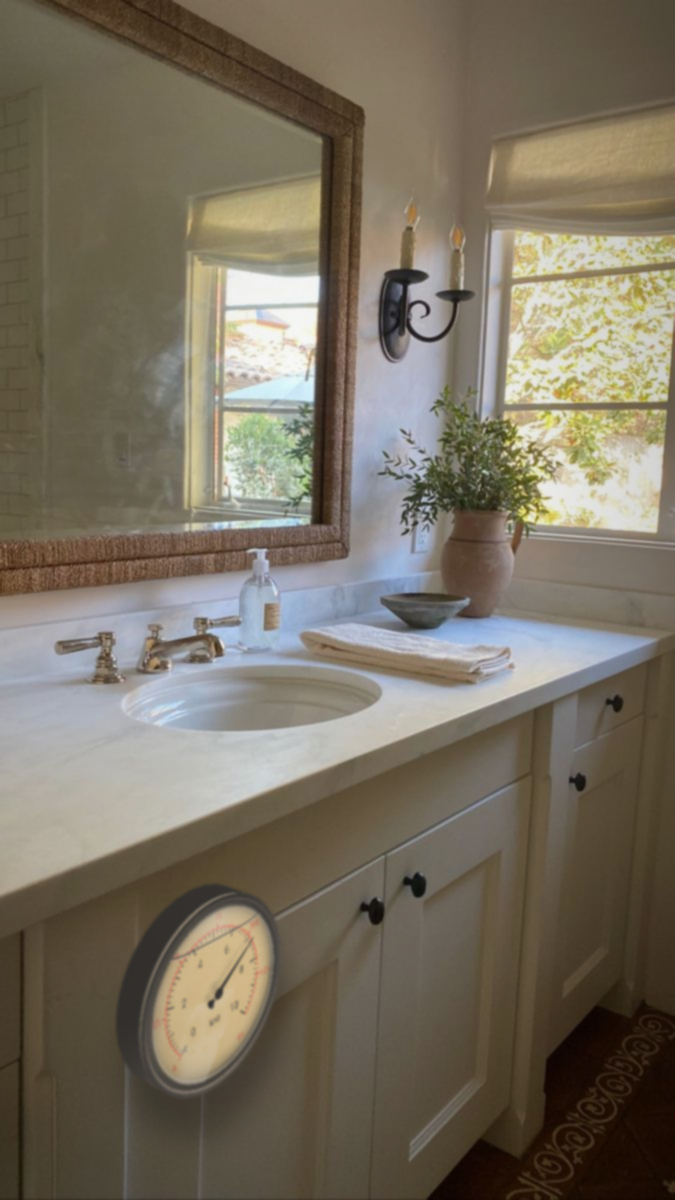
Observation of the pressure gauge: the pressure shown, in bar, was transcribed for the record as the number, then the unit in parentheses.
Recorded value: 7 (bar)
